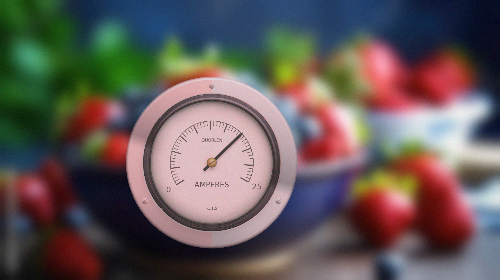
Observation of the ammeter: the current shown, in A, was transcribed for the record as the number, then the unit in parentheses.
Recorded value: 17.5 (A)
